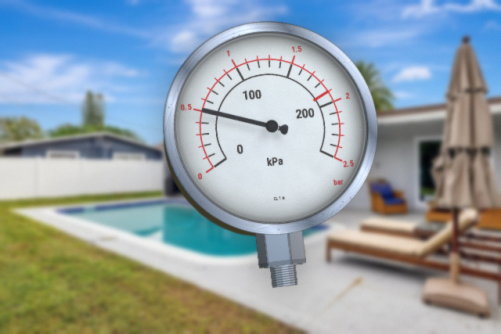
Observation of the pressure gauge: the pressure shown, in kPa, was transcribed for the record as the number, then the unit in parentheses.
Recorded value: 50 (kPa)
